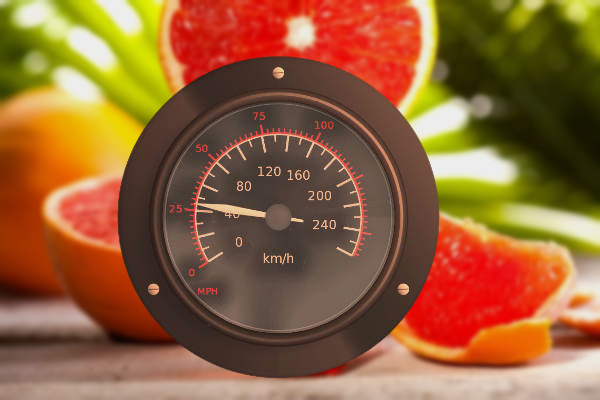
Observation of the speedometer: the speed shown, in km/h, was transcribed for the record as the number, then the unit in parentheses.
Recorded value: 45 (km/h)
